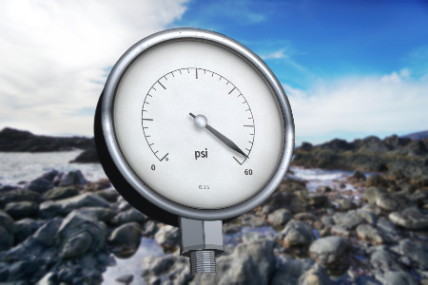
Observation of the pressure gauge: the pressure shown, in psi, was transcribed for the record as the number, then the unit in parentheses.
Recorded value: 58 (psi)
